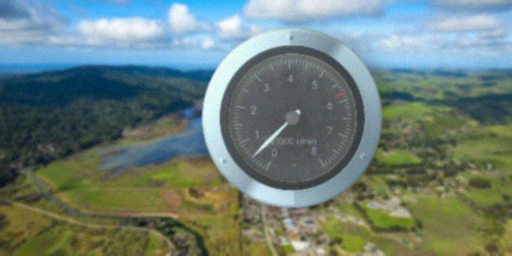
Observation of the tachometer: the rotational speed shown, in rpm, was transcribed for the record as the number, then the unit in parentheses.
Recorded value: 500 (rpm)
